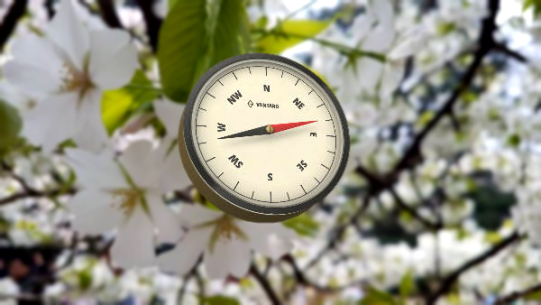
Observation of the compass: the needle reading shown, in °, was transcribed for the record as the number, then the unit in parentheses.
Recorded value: 75 (°)
